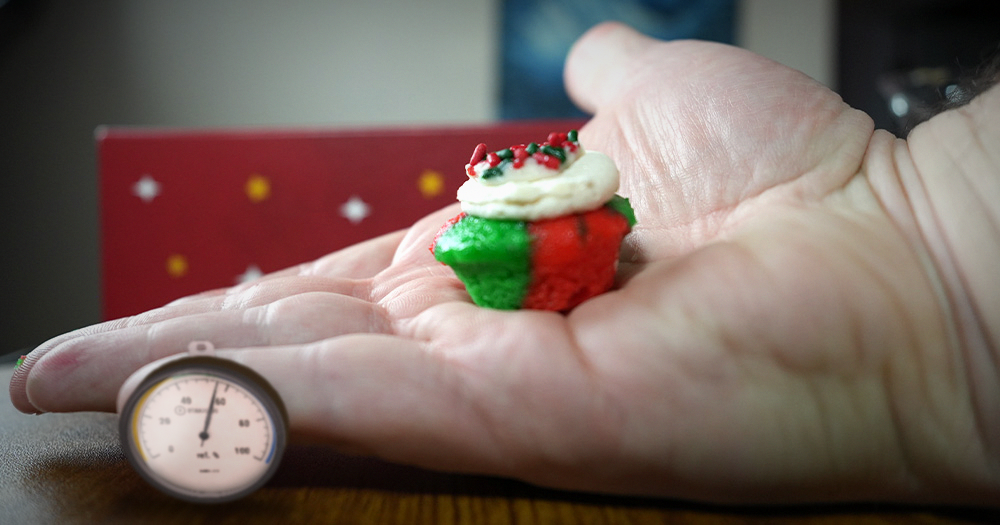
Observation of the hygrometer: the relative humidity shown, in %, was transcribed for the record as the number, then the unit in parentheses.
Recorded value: 56 (%)
